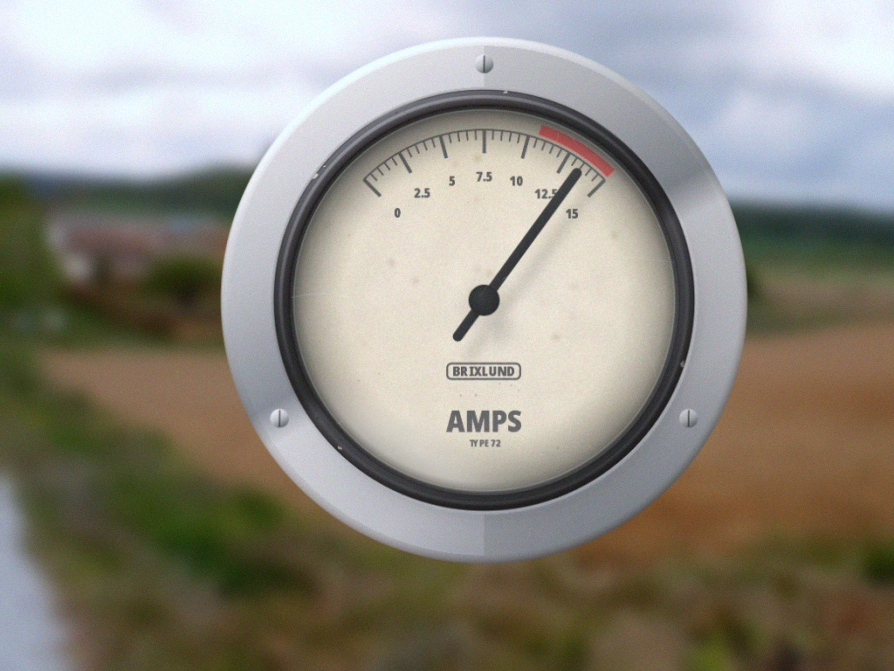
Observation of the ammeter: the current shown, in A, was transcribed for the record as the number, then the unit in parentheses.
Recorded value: 13.5 (A)
